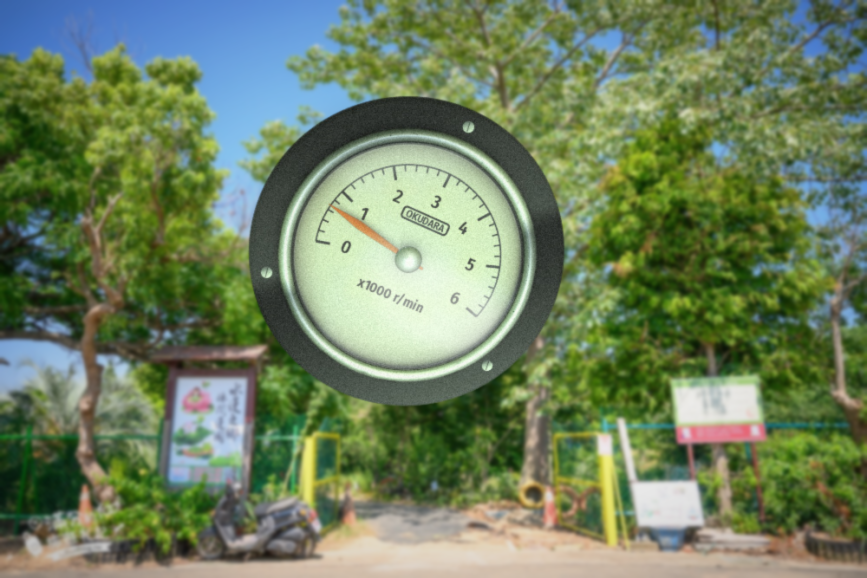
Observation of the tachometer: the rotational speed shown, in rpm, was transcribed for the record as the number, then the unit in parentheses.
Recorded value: 700 (rpm)
